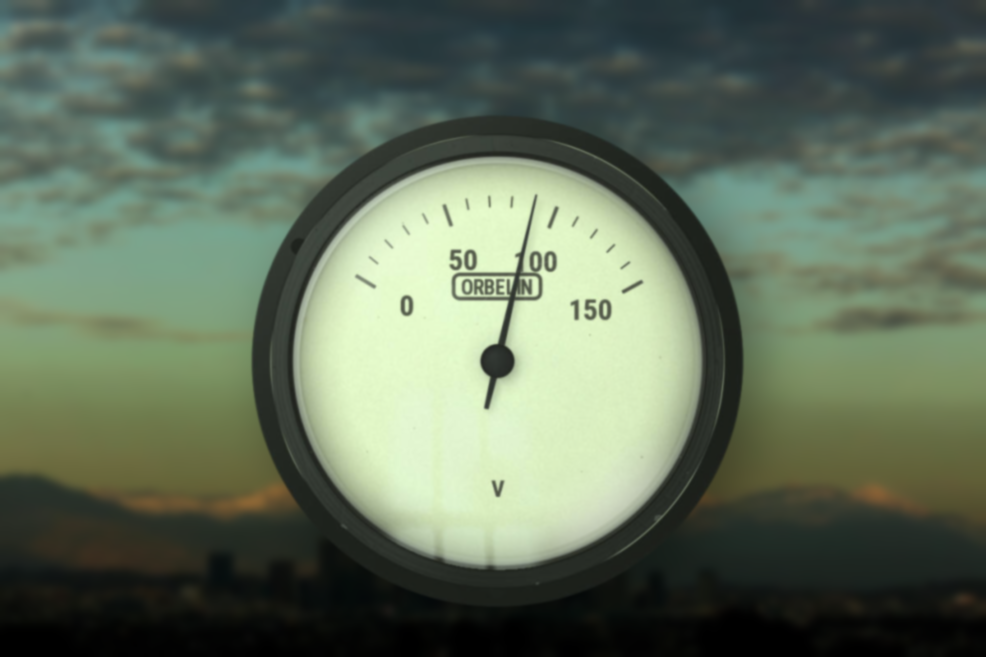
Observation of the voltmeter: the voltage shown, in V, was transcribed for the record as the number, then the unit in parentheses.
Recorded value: 90 (V)
